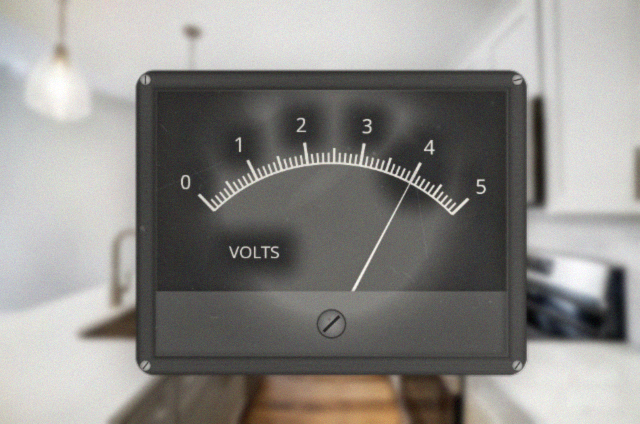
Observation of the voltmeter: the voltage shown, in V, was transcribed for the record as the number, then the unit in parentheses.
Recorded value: 4 (V)
